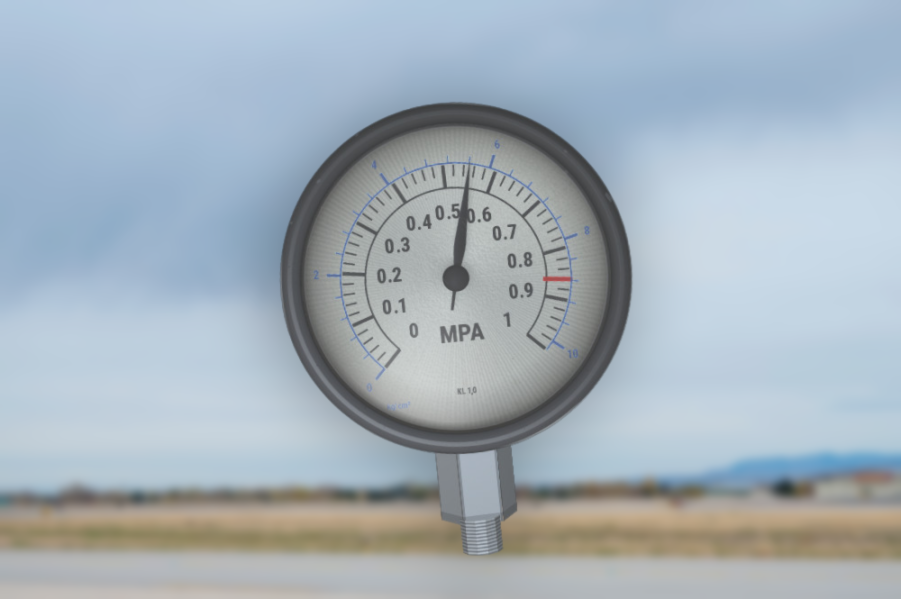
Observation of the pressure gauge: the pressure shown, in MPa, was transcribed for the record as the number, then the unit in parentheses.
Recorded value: 0.55 (MPa)
